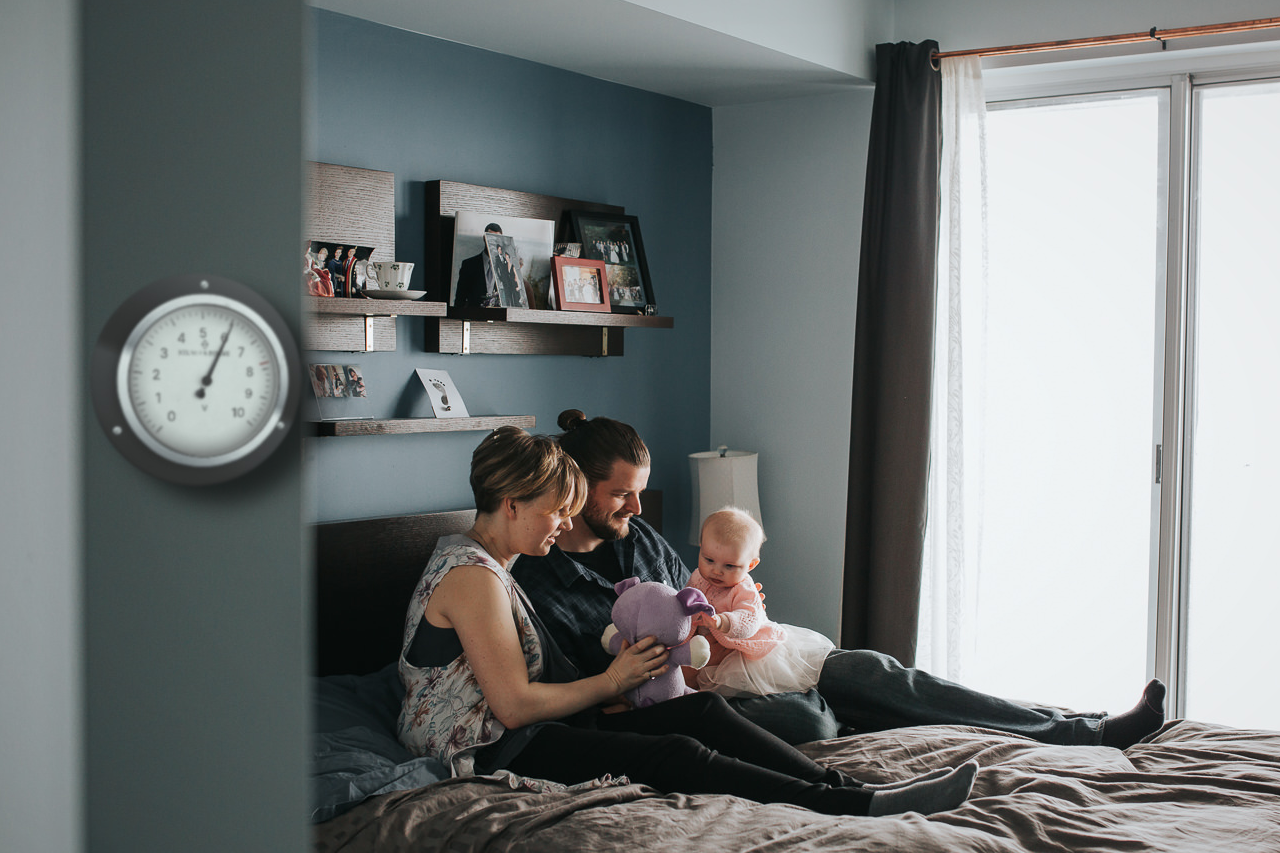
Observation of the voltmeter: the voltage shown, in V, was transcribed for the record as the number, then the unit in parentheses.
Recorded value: 6 (V)
